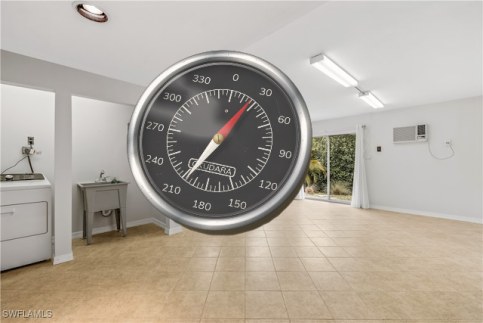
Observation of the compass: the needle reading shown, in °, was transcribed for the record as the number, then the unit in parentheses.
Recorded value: 25 (°)
